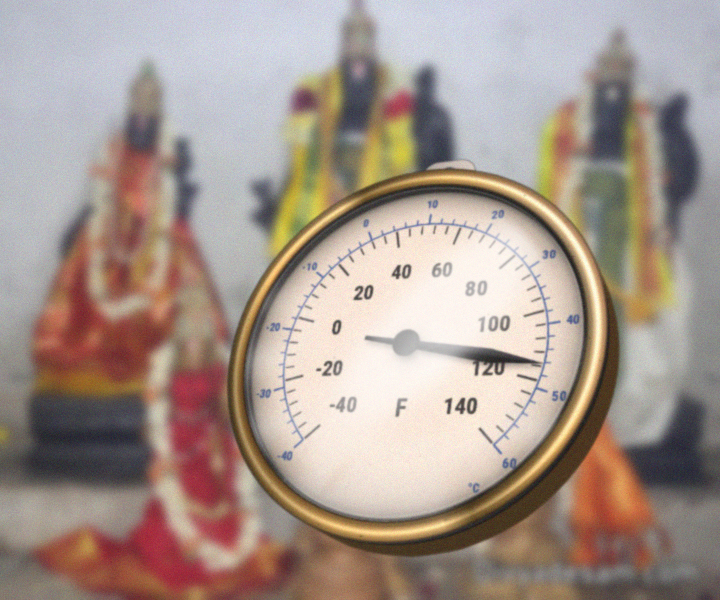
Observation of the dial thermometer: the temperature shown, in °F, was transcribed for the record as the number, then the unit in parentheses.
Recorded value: 116 (°F)
